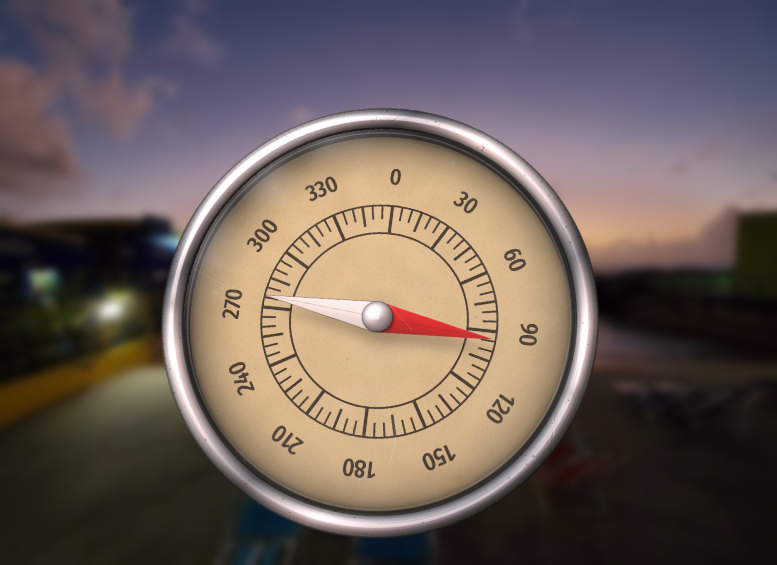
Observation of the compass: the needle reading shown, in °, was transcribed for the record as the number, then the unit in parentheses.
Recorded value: 95 (°)
